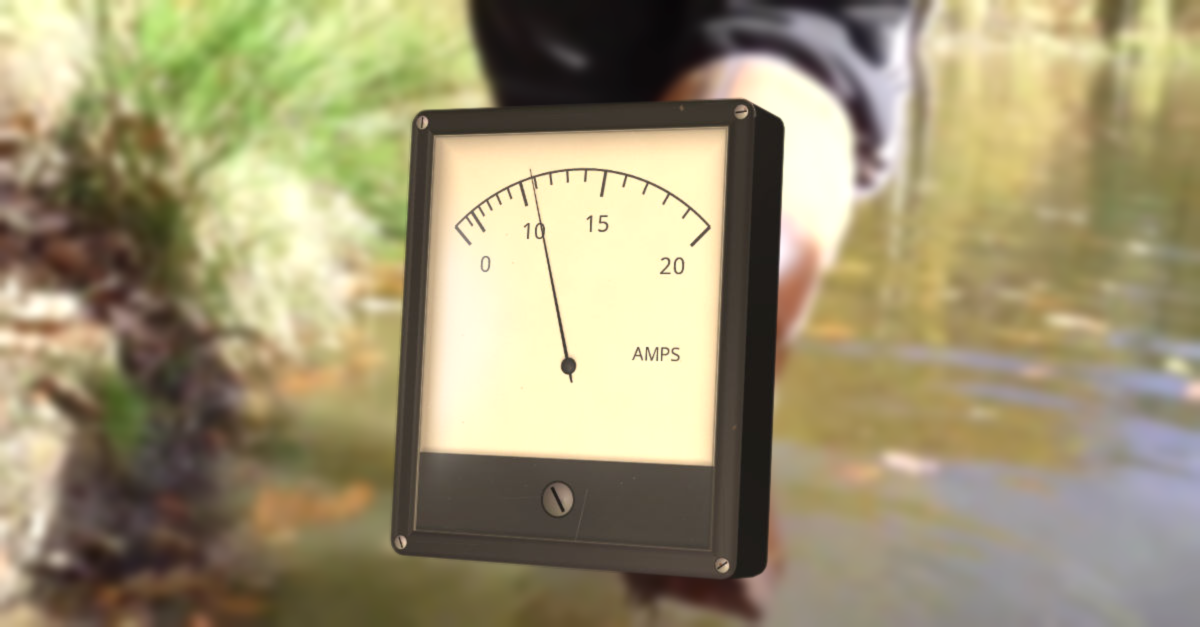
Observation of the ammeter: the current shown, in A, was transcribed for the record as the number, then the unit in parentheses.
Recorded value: 11 (A)
